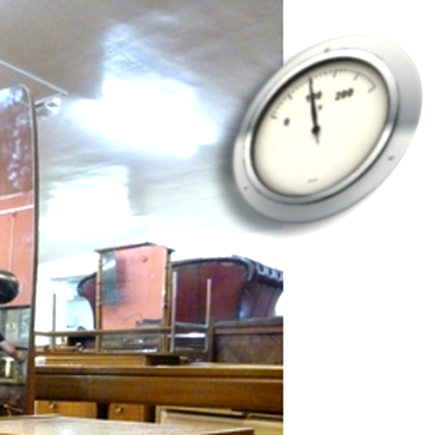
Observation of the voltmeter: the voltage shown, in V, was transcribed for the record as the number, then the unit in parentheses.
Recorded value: 100 (V)
